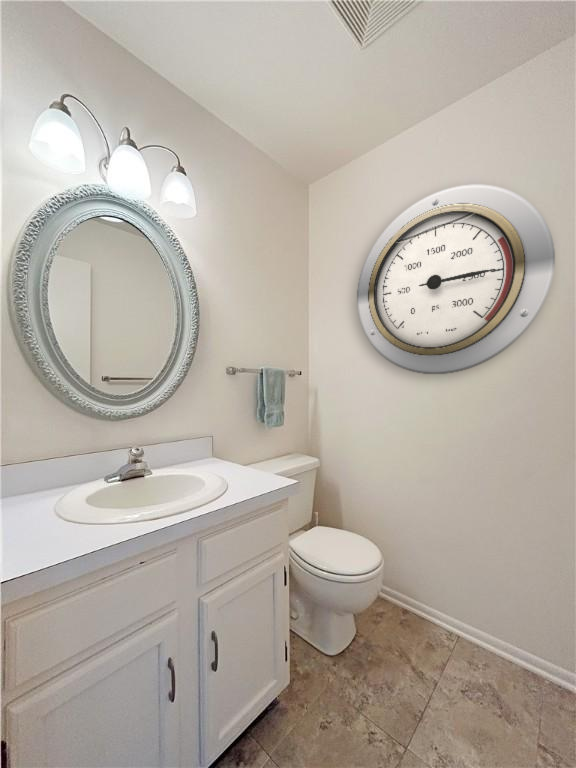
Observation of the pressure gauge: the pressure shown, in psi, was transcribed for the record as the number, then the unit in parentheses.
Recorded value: 2500 (psi)
